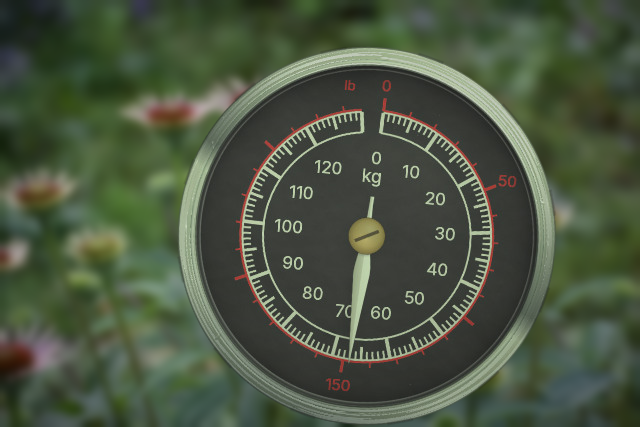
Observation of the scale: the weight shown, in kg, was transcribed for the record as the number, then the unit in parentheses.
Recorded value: 67 (kg)
